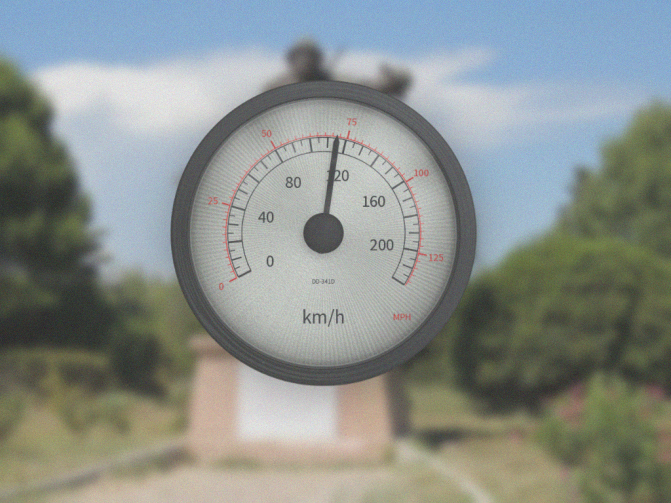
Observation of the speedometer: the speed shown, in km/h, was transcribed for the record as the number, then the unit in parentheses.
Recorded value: 115 (km/h)
